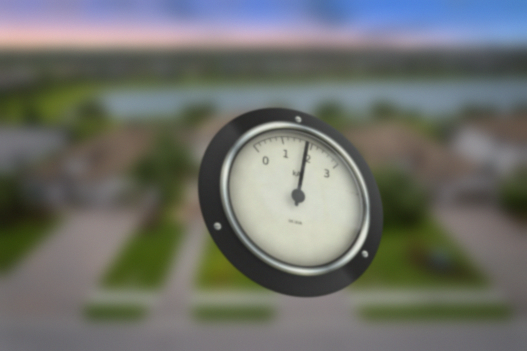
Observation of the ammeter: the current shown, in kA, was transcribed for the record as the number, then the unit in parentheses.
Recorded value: 1.8 (kA)
